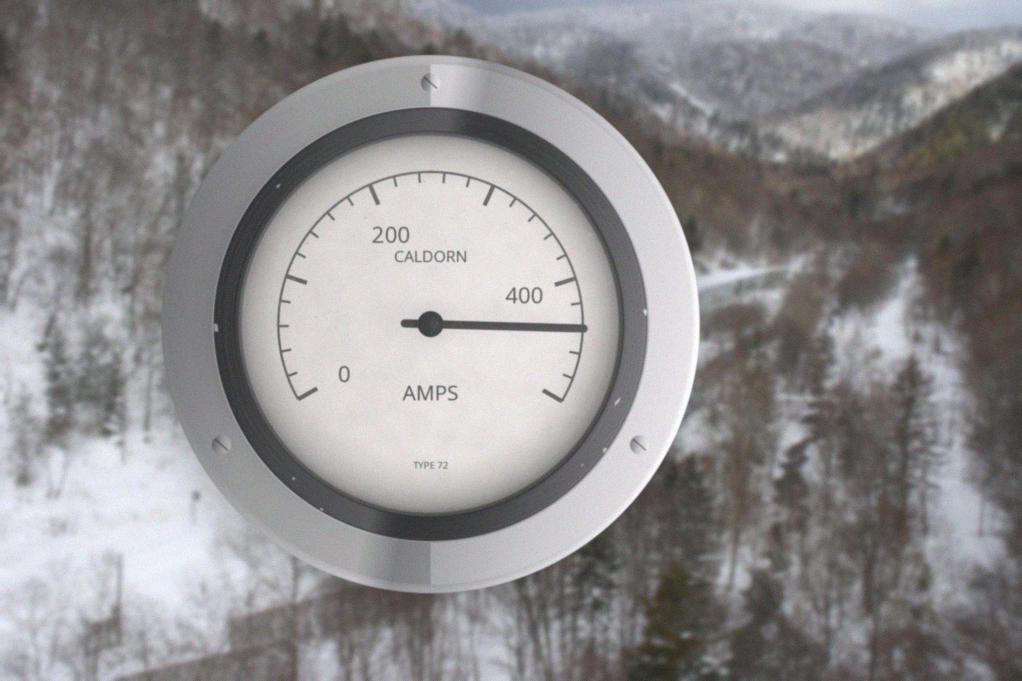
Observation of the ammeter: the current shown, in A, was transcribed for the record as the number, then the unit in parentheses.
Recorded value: 440 (A)
